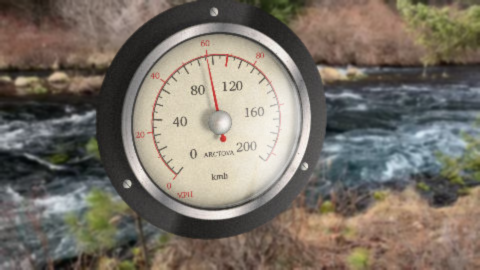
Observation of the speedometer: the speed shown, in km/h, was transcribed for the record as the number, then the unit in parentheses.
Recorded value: 95 (km/h)
